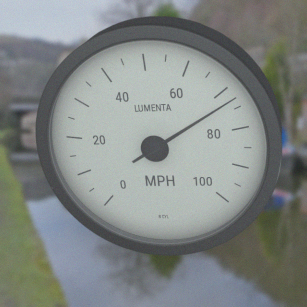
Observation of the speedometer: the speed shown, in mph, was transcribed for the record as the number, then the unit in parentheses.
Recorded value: 72.5 (mph)
